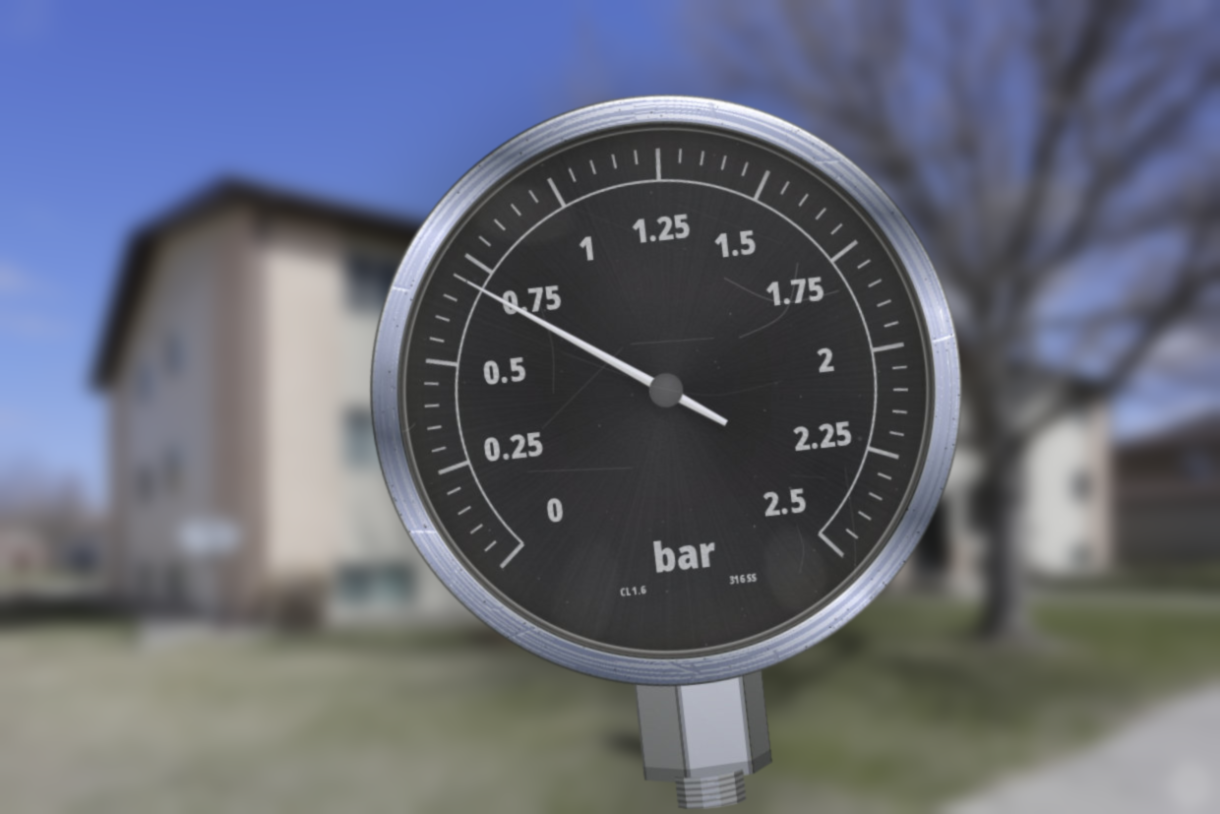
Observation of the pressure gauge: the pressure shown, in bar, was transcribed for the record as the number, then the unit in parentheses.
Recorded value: 0.7 (bar)
